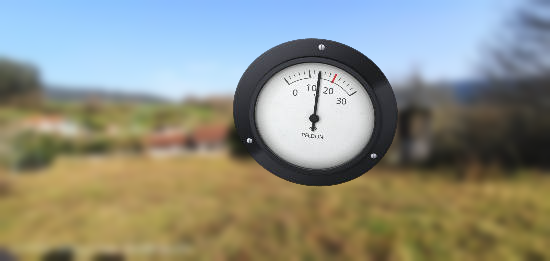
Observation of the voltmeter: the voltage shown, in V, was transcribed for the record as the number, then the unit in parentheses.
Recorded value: 14 (V)
